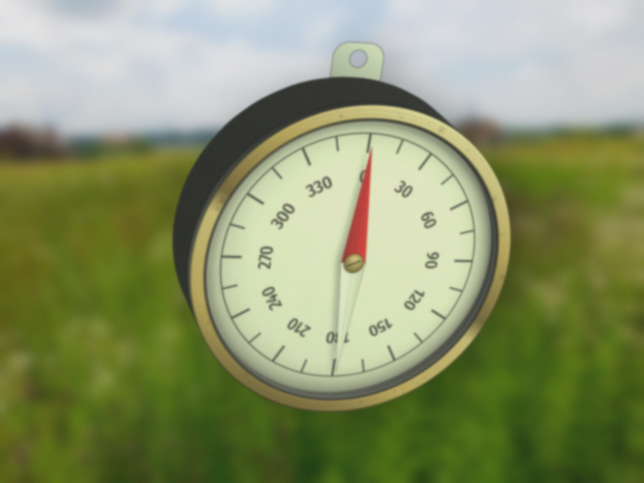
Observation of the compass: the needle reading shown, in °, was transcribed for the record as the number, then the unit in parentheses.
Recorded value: 0 (°)
